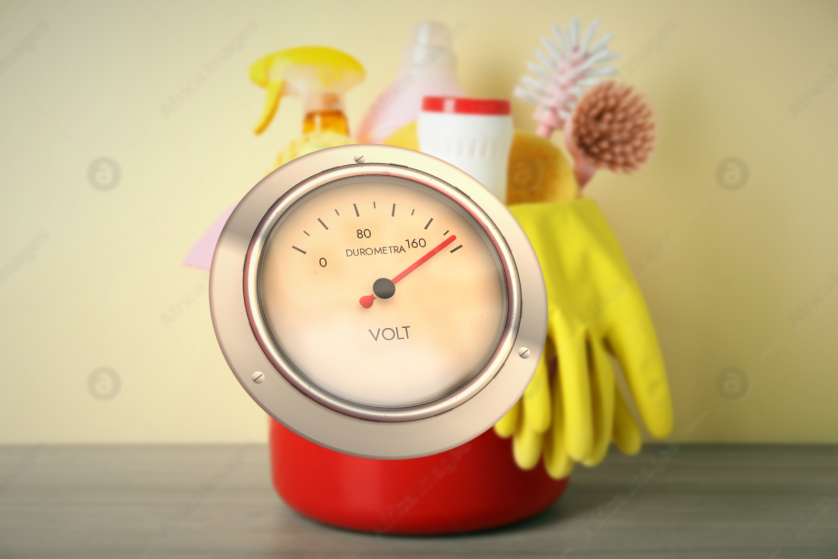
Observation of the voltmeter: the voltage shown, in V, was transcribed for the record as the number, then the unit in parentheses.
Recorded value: 190 (V)
